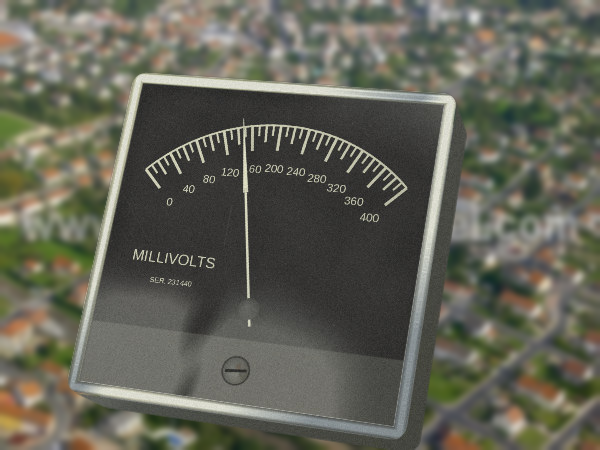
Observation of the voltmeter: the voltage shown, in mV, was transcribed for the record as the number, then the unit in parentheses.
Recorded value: 150 (mV)
